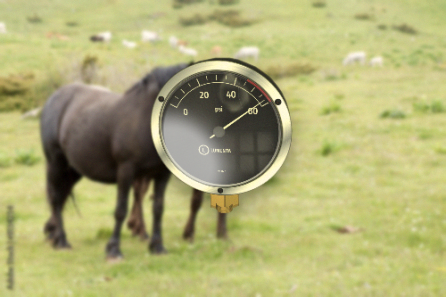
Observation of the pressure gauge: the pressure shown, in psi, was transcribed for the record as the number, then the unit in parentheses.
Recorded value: 57.5 (psi)
